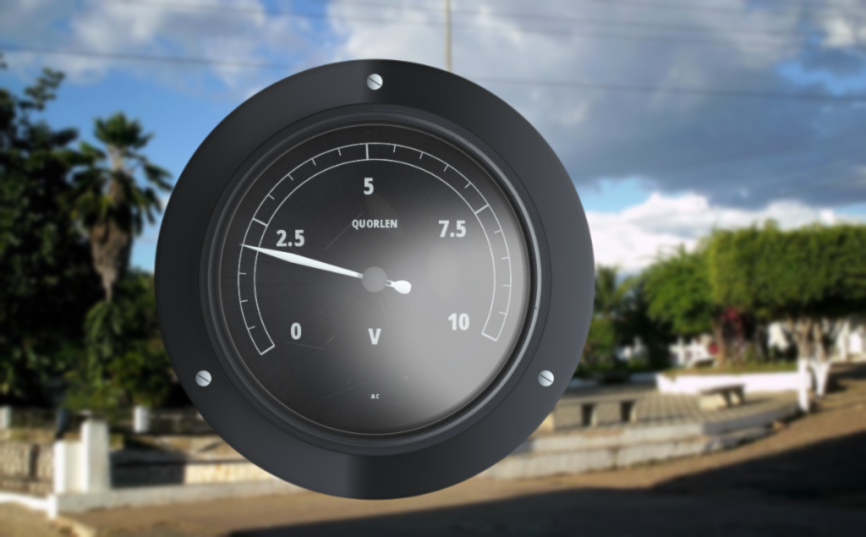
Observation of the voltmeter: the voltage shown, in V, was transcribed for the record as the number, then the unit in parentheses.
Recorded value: 2 (V)
